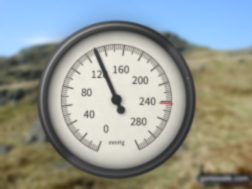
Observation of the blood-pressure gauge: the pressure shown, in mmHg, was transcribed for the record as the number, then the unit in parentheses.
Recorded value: 130 (mmHg)
